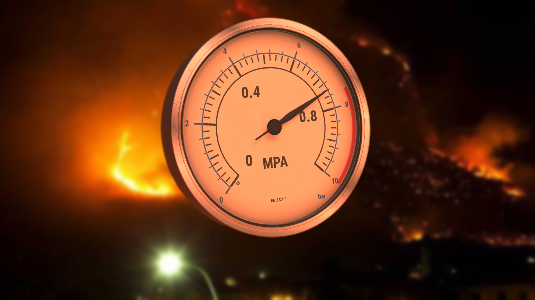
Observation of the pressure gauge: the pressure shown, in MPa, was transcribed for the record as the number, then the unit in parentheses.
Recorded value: 0.74 (MPa)
